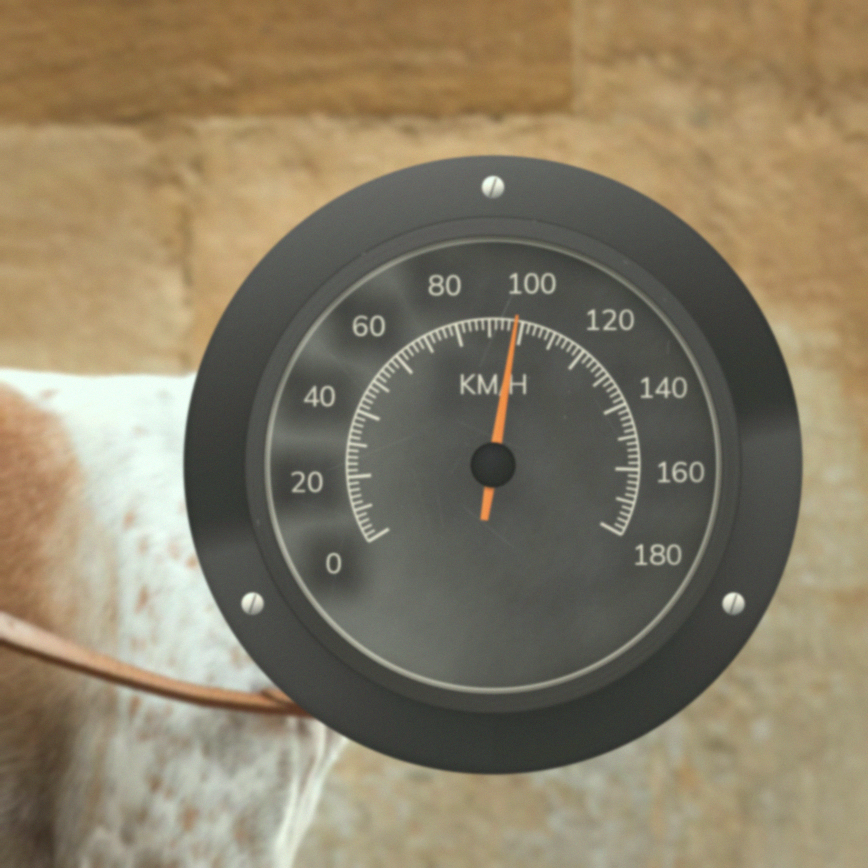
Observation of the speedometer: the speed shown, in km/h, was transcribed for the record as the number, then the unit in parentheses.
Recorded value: 98 (km/h)
